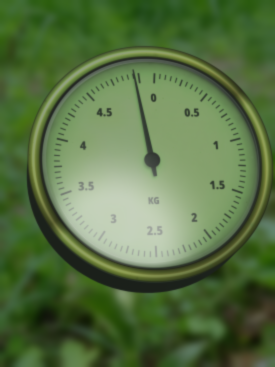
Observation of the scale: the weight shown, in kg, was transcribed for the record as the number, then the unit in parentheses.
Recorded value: 4.95 (kg)
